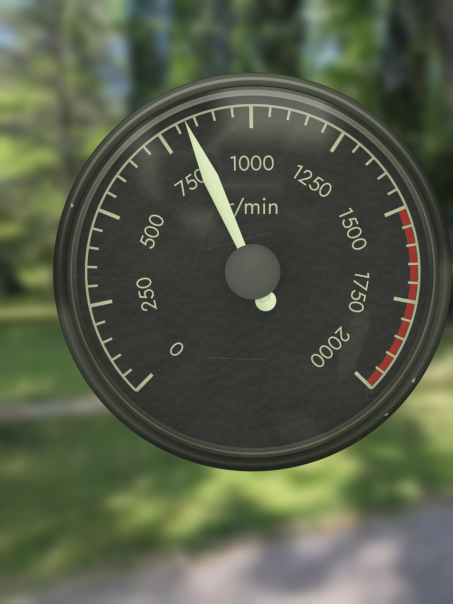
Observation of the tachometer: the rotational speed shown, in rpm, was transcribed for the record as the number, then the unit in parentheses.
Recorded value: 825 (rpm)
